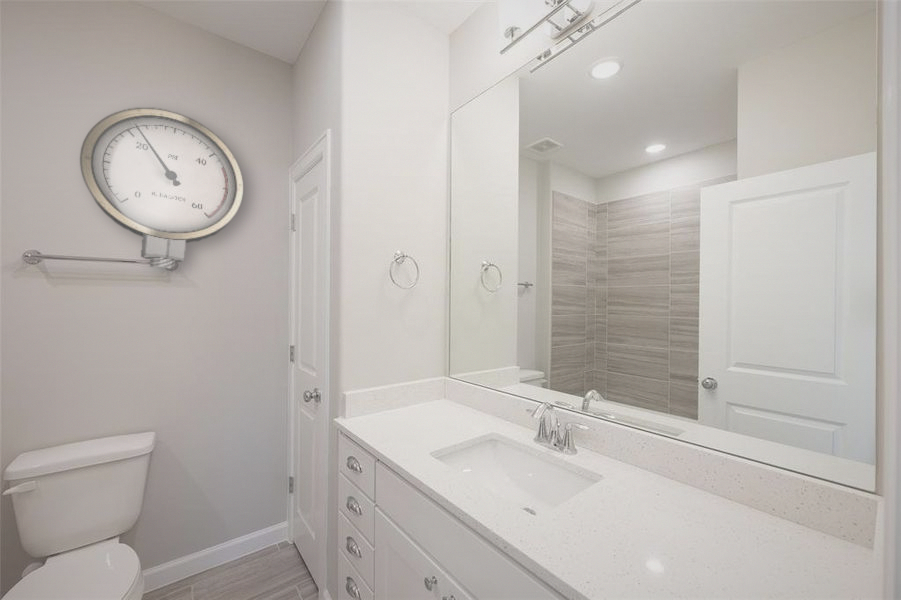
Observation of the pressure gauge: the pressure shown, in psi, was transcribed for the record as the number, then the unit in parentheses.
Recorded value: 22 (psi)
